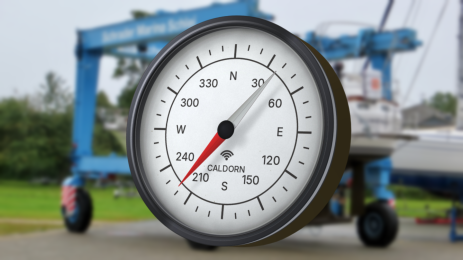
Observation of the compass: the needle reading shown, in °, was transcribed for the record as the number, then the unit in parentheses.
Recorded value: 220 (°)
